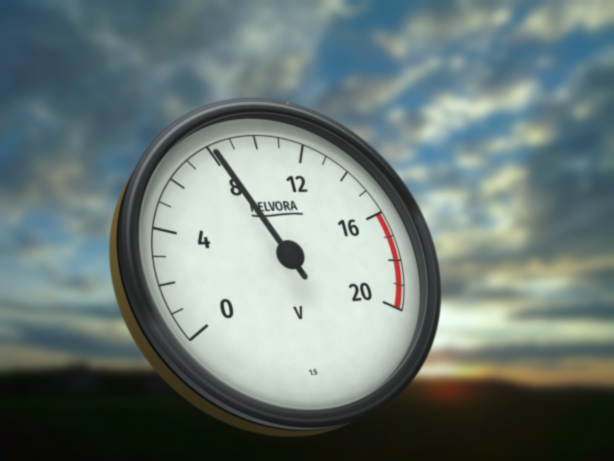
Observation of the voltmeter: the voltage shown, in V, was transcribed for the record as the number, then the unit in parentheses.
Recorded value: 8 (V)
